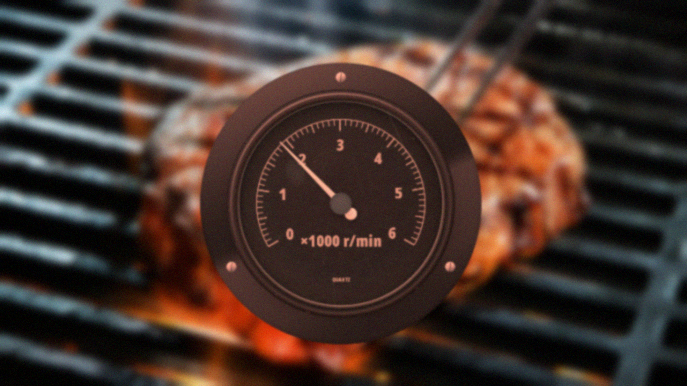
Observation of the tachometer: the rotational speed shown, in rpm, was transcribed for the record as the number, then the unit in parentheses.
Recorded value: 1900 (rpm)
